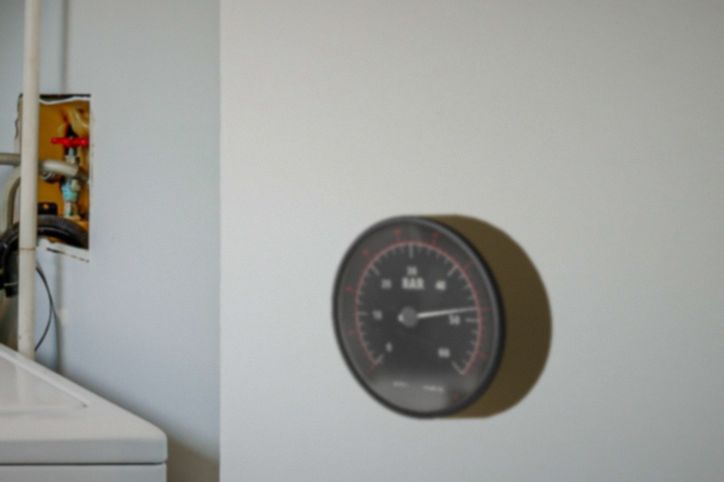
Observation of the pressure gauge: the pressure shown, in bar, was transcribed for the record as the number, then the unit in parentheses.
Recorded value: 48 (bar)
